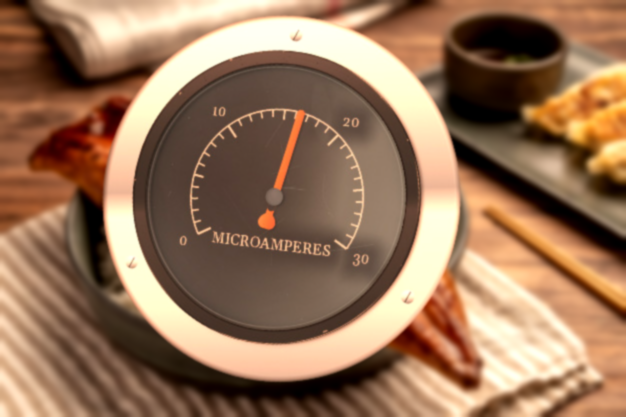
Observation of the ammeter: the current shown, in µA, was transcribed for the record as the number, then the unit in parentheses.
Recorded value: 16.5 (µA)
